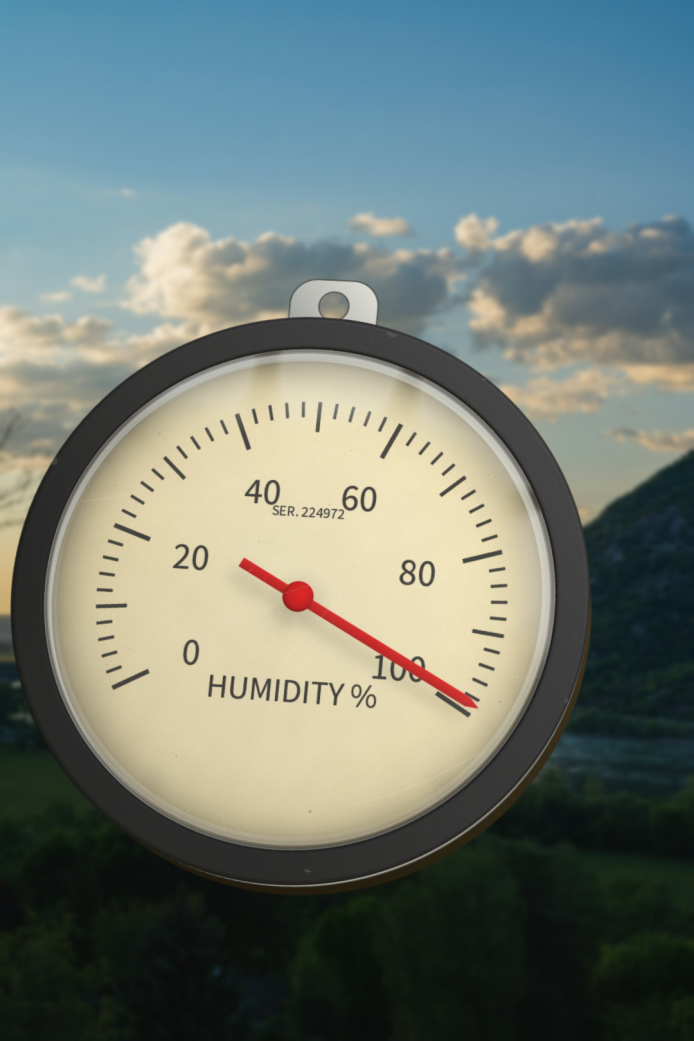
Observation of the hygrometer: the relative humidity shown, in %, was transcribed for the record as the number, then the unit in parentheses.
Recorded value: 99 (%)
